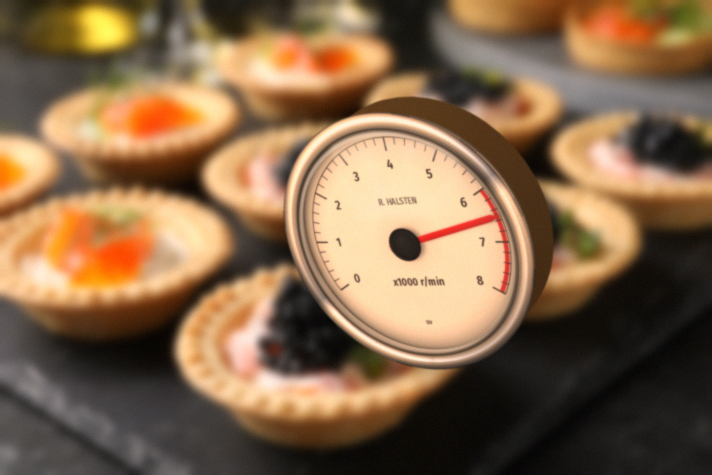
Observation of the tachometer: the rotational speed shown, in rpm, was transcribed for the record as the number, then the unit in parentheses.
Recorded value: 6500 (rpm)
